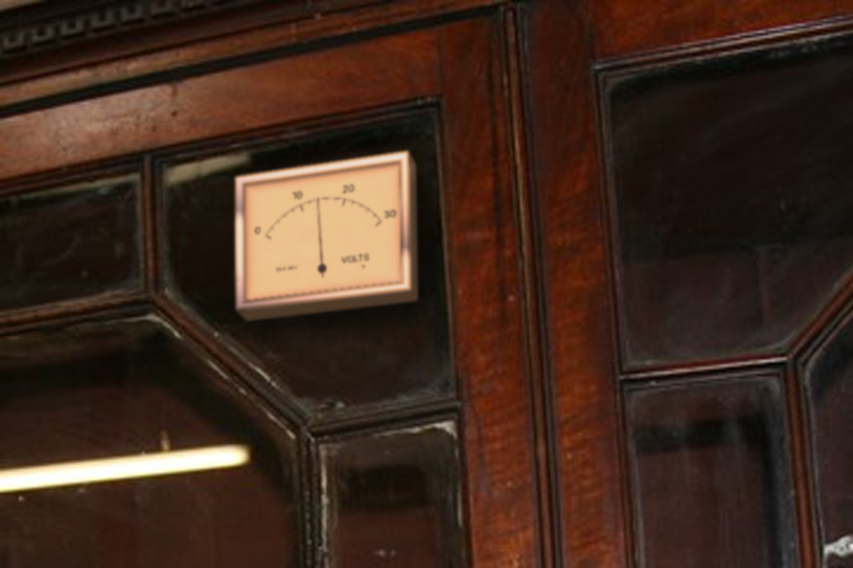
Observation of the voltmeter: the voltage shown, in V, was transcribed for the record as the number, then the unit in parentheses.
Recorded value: 14 (V)
